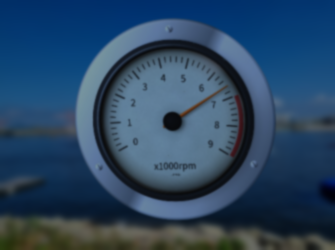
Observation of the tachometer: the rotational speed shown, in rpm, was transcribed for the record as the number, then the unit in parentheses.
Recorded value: 6600 (rpm)
